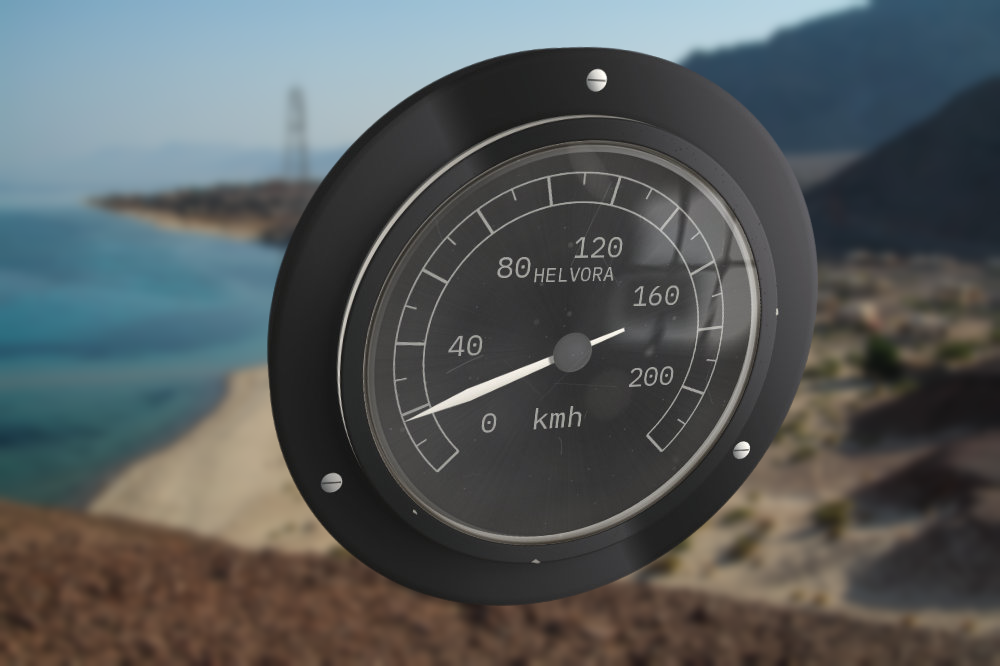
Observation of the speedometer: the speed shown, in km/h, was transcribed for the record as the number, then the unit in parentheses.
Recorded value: 20 (km/h)
